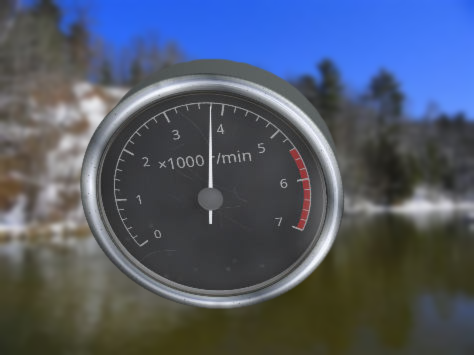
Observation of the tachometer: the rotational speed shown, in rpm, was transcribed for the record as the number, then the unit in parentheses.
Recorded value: 3800 (rpm)
